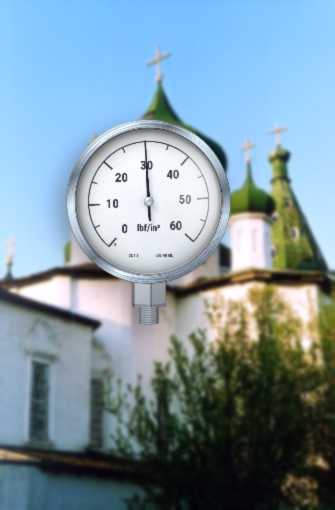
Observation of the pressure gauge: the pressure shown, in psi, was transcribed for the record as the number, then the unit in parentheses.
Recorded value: 30 (psi)
